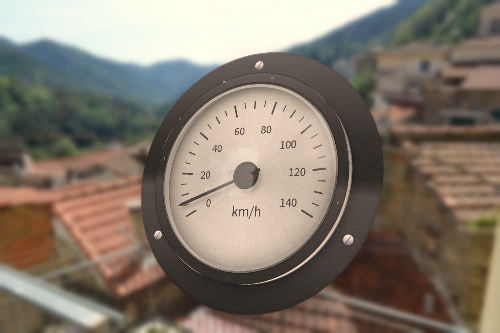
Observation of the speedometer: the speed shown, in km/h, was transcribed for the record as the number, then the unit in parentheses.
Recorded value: 5 (km/h)
